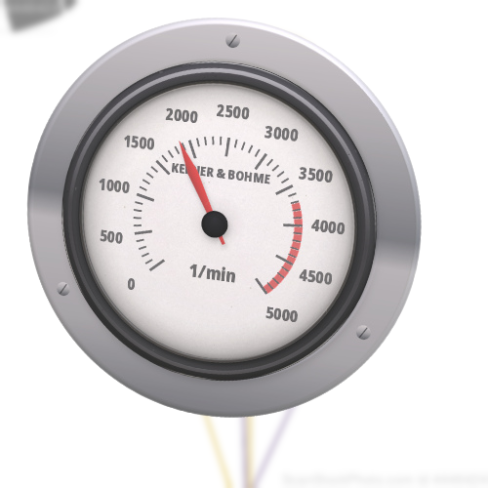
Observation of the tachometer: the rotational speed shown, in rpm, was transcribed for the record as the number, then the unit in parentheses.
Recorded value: 1900 (rpm)
